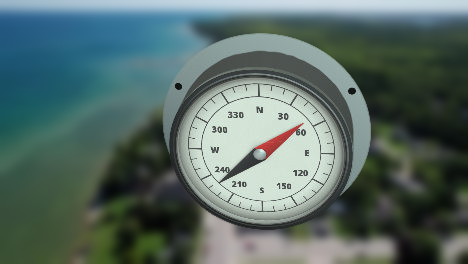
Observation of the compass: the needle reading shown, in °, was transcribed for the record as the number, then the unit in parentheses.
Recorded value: 50 (°)
